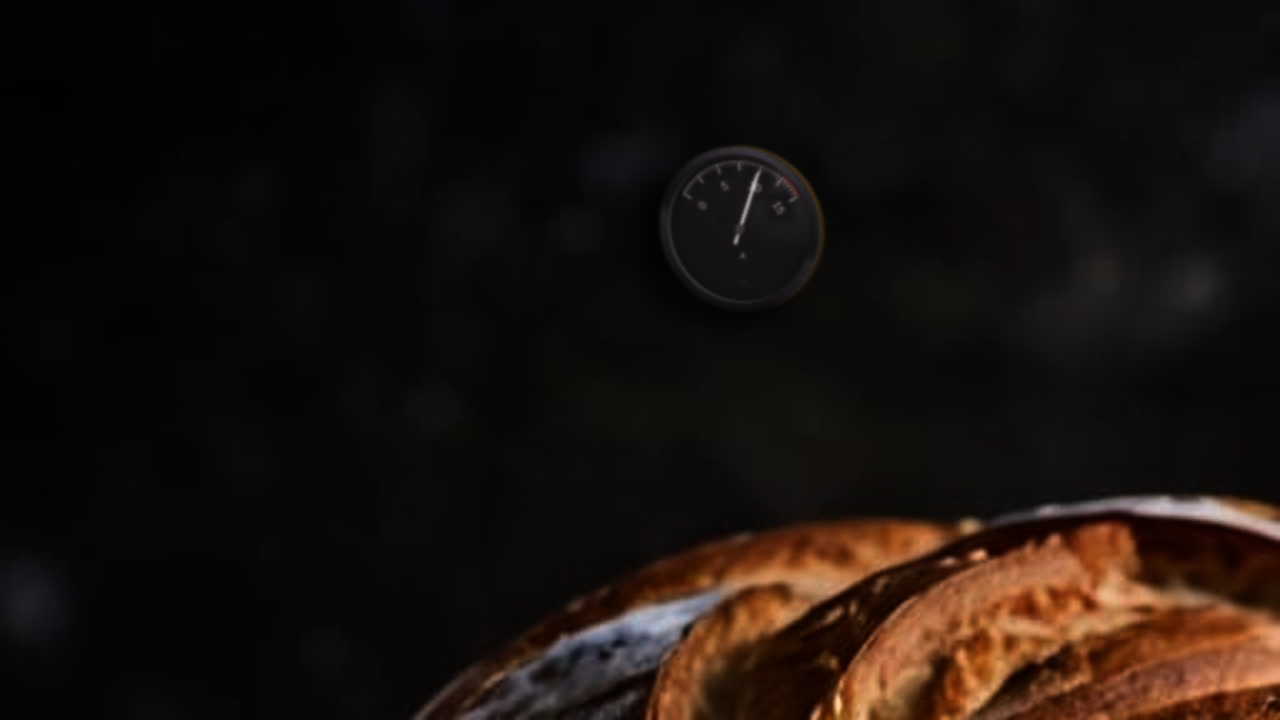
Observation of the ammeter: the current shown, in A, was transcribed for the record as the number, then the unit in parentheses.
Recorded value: 10 (A)
